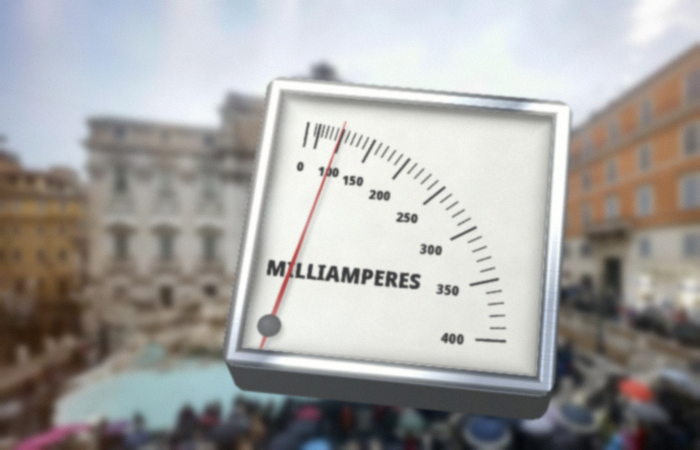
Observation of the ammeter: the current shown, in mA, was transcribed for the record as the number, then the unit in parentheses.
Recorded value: 100 (mA)
